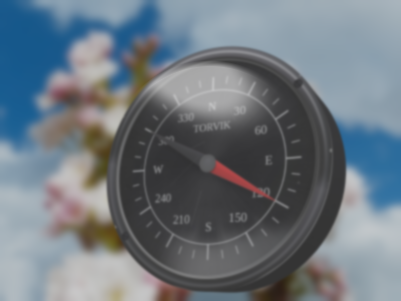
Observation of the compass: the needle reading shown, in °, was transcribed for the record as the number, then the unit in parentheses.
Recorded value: 120 (°)
